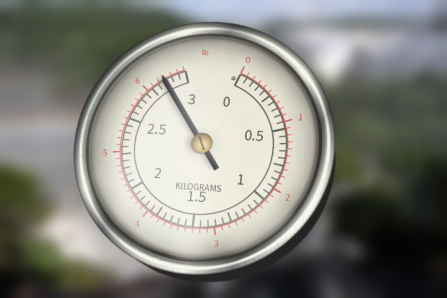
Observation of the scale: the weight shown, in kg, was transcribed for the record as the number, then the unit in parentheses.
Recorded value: 2.85 (kg)
